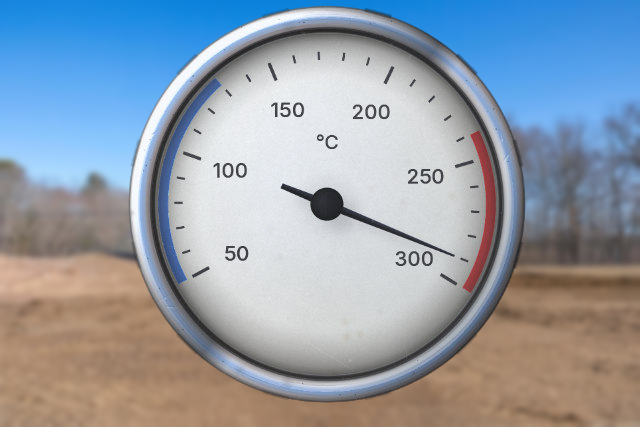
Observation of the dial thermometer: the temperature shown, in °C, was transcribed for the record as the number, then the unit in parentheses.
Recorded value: 290 (°C)
